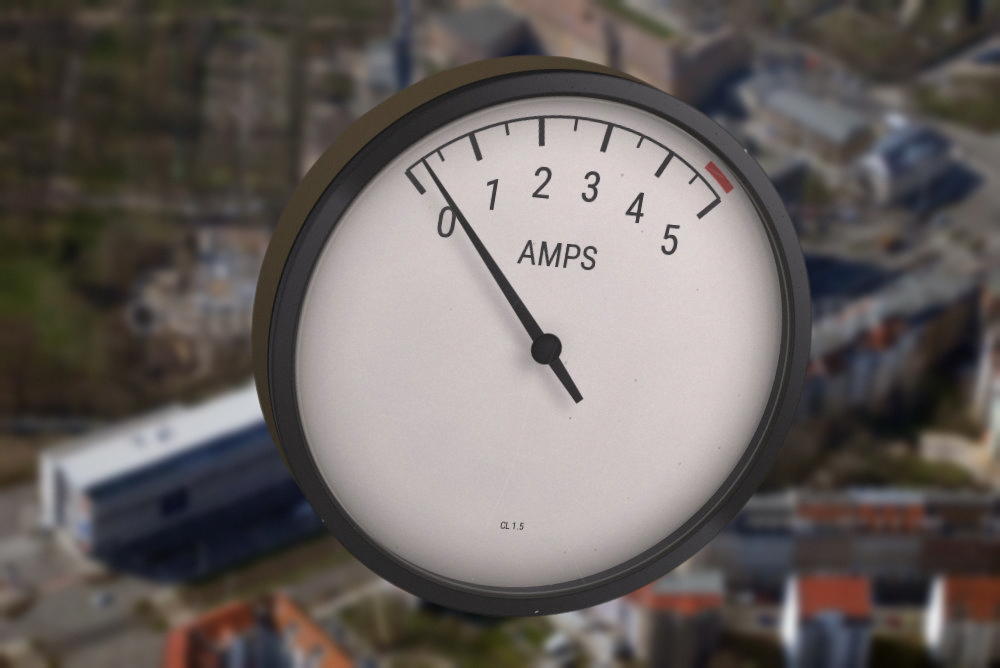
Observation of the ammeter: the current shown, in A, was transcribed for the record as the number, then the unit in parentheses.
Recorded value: 0.25 (A)
